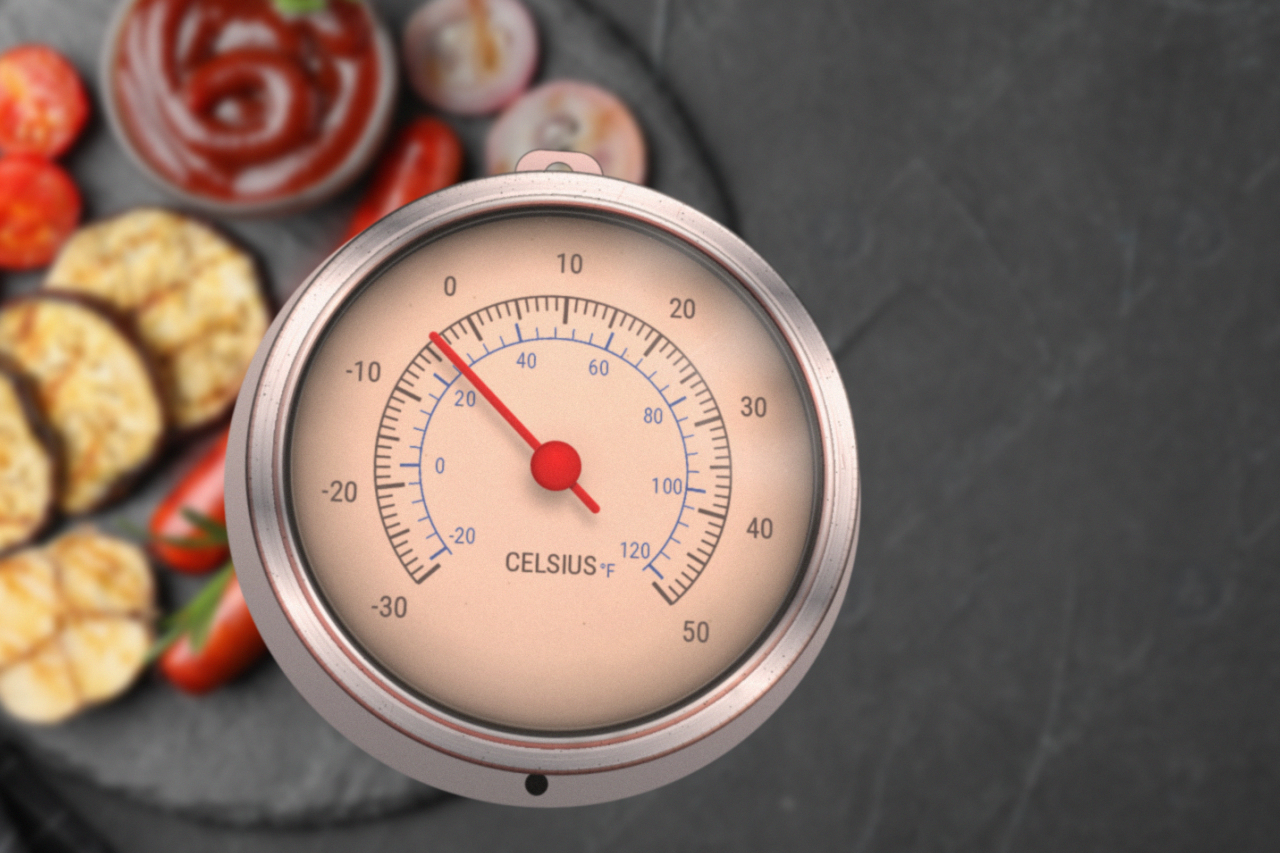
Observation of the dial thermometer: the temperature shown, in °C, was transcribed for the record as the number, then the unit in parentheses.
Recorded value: -4 (°C)
